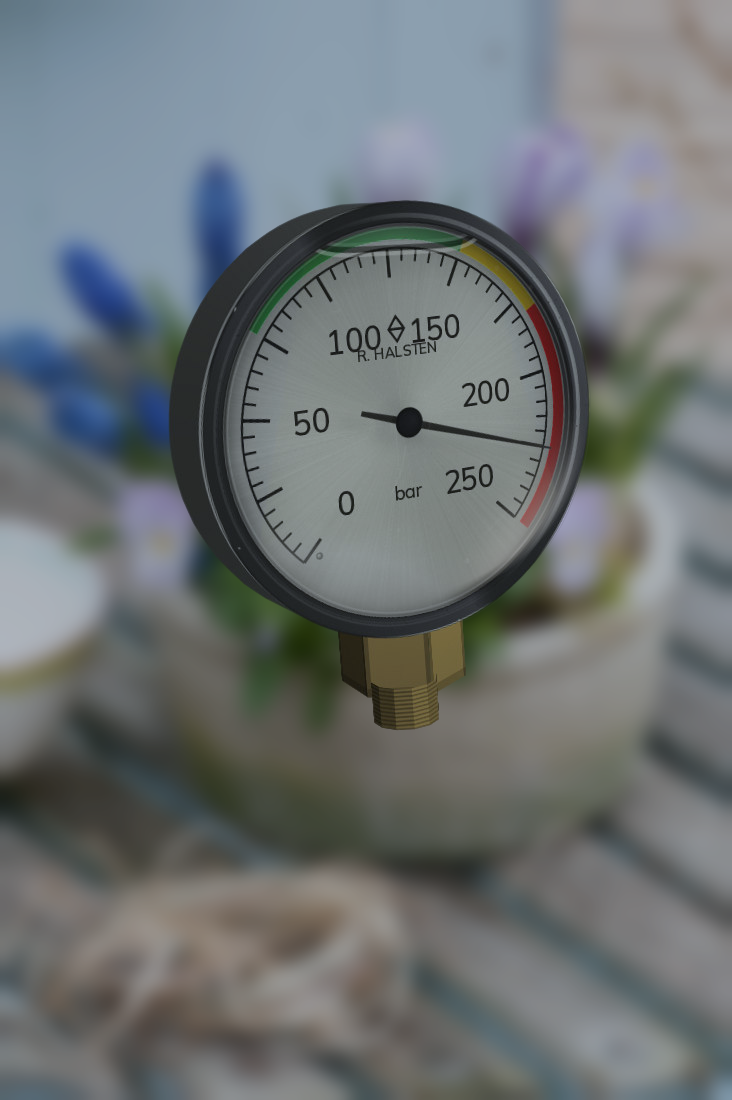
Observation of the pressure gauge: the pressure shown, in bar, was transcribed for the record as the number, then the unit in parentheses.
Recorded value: 225 (bar)
